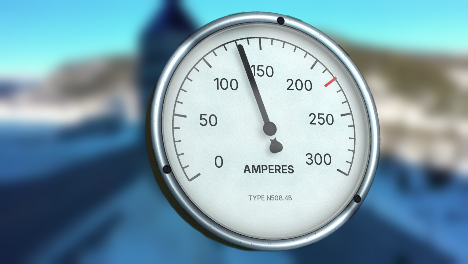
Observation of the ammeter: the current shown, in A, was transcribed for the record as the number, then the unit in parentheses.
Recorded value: 130 (A)
